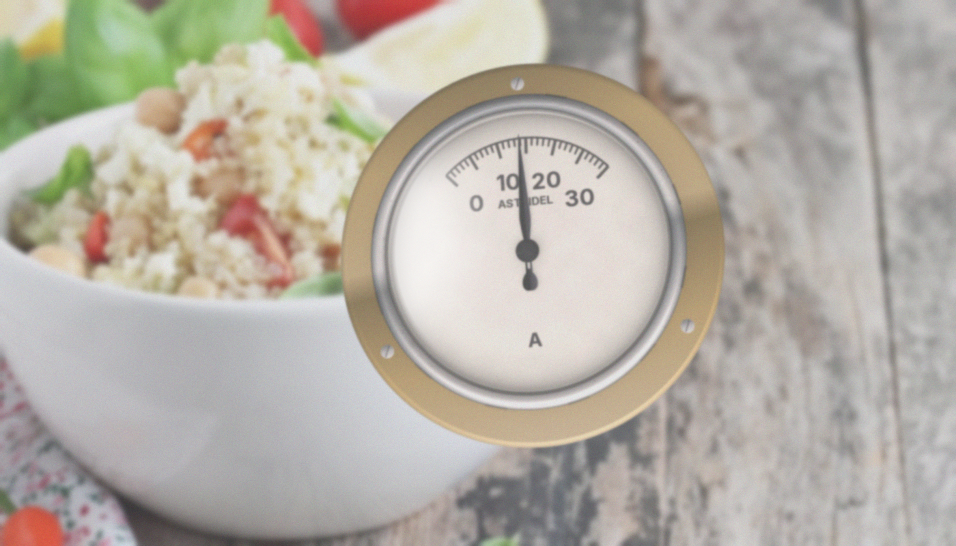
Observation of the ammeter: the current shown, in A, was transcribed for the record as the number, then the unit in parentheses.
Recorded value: 14 (A)
